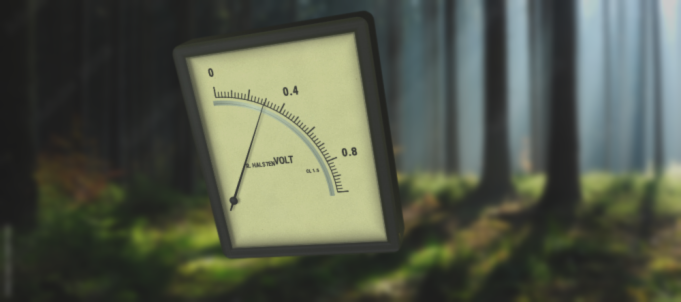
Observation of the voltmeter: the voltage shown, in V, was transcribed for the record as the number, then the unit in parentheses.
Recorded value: 0.3 (V)
